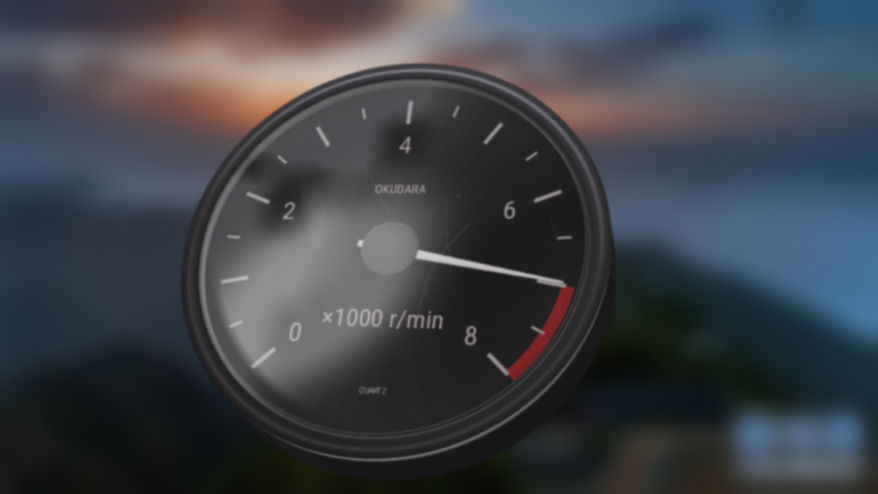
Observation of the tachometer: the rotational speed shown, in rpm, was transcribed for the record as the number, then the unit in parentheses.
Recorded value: 7000 (rpm)
